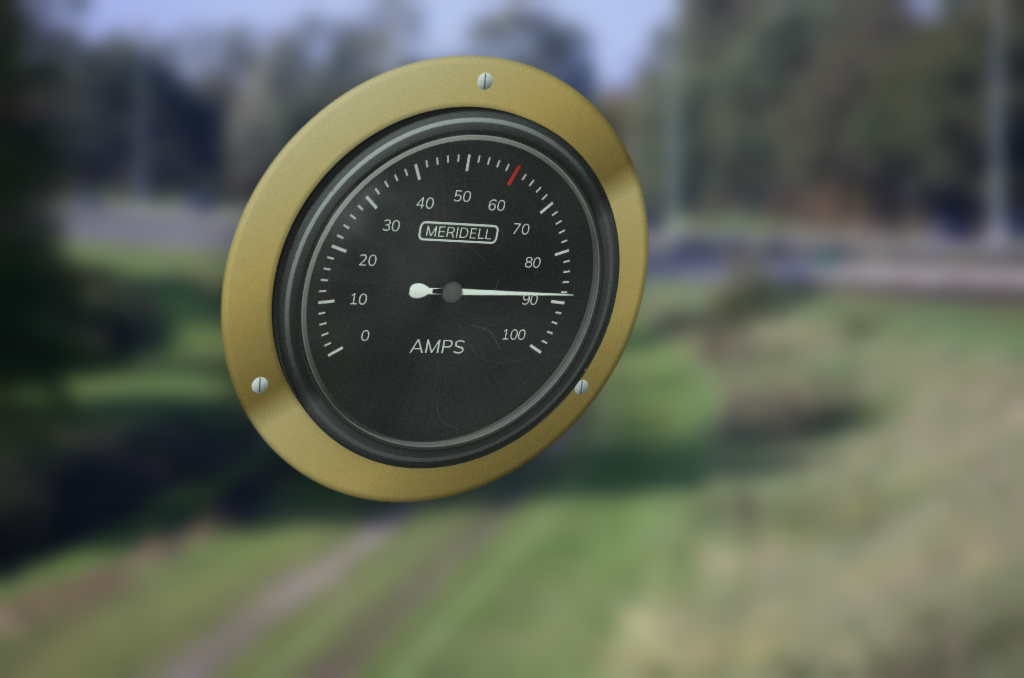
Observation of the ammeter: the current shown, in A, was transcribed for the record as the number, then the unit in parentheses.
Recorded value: 88 (A)
